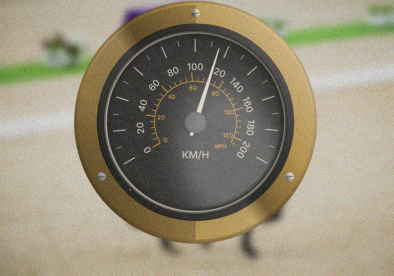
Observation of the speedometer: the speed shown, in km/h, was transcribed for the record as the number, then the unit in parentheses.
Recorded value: 115 (km/h)
